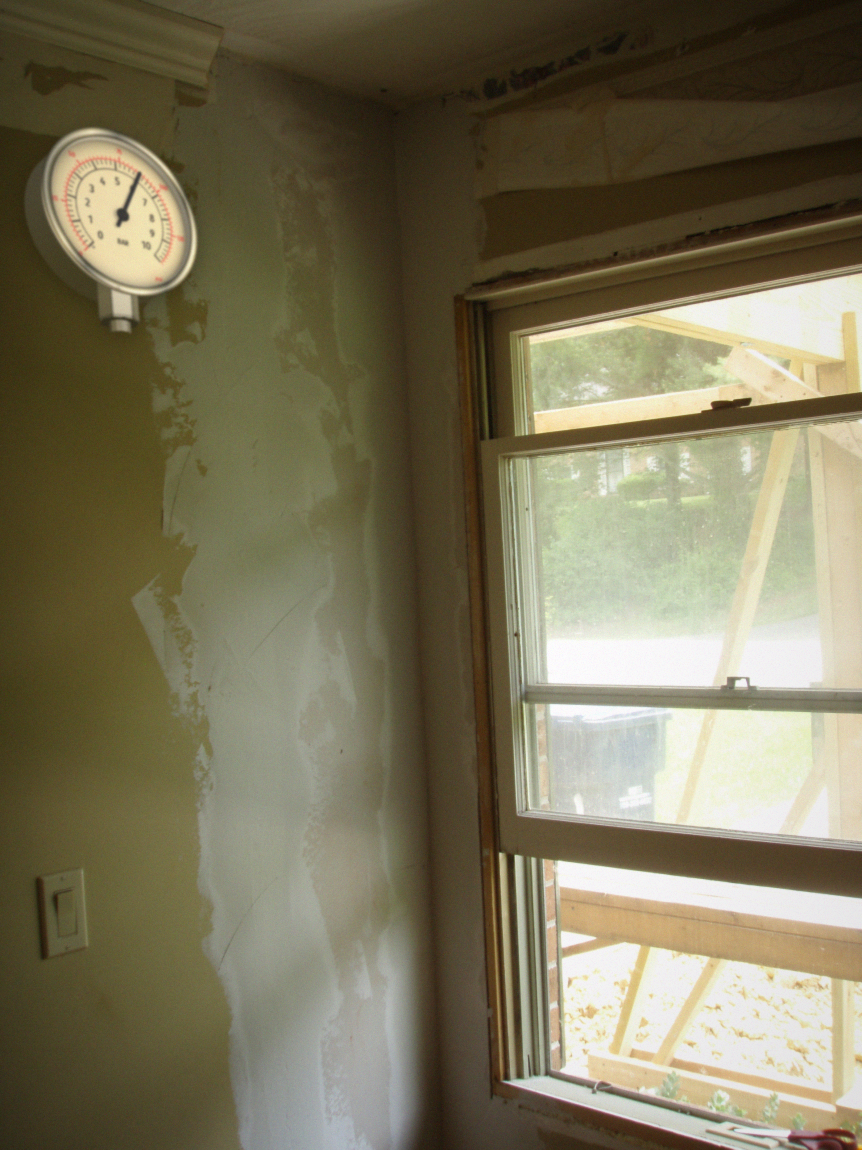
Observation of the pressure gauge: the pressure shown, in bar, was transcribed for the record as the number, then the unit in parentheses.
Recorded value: 6 (bar)
